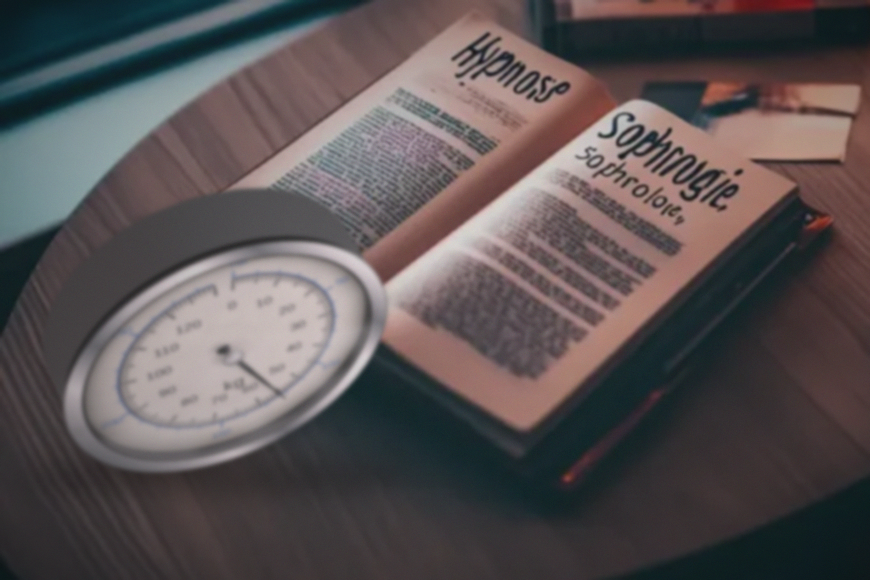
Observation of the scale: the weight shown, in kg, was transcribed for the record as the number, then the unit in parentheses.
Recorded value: 55 (kg)
